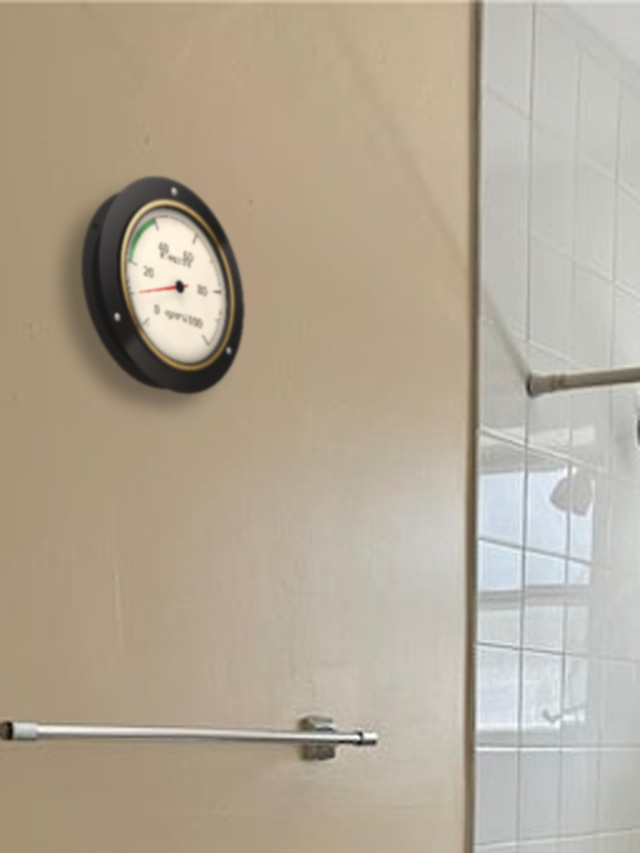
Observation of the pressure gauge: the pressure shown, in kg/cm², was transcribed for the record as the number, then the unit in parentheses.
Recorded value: 10 (kg/cm²)
